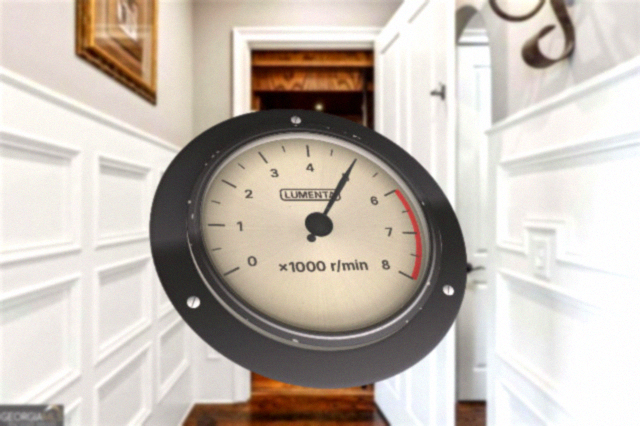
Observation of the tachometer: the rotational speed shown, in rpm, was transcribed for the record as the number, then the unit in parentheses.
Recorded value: 5000 (rpm)
